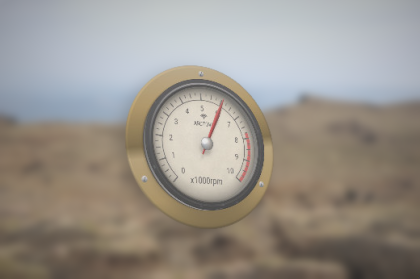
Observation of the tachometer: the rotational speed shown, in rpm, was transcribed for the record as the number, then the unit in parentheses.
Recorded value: 6000 (rpm)
